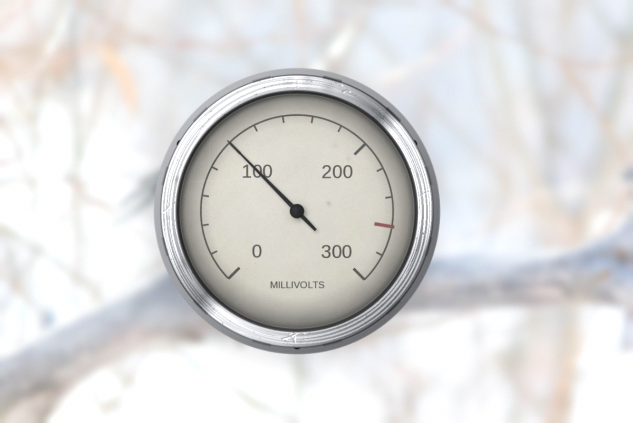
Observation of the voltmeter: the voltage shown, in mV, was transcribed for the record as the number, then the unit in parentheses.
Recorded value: 100 (mV)
